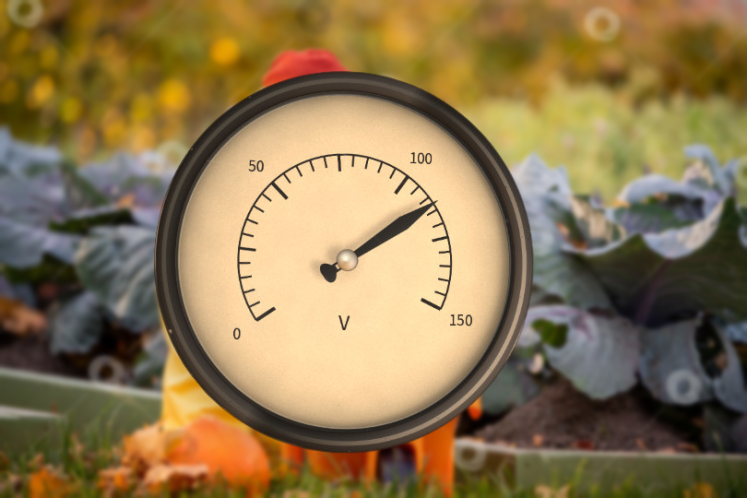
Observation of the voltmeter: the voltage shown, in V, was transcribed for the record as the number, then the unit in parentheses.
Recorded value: 112.5 (V)
